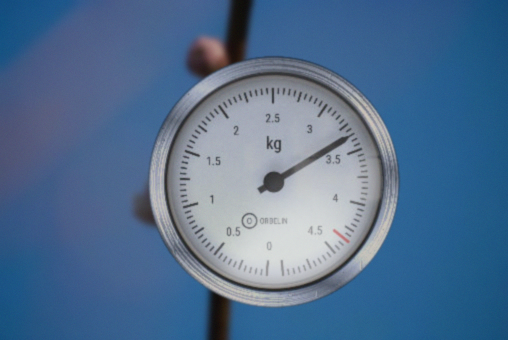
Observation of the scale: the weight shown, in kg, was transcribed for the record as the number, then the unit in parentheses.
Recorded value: 3.35 (kg)
